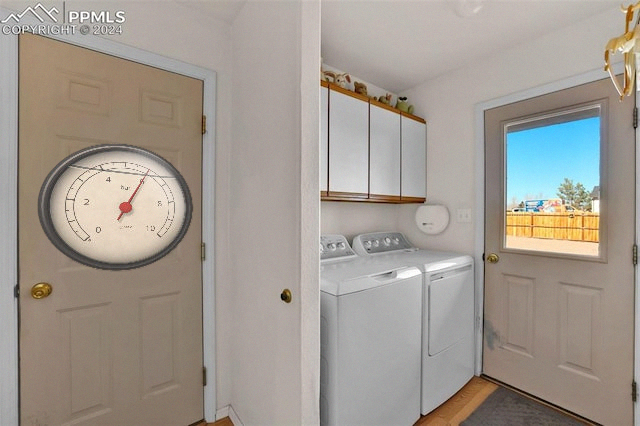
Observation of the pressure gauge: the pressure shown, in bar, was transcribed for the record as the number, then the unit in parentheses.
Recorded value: 6 (bar)
